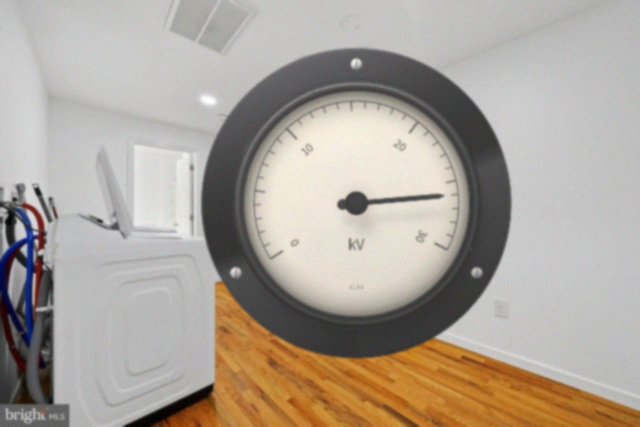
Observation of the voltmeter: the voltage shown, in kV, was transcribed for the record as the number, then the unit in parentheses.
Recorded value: 26 (kV)
